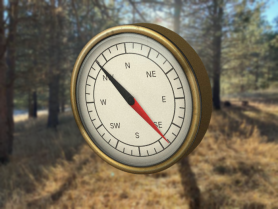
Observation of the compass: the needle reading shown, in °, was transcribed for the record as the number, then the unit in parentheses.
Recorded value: 140 (°)
